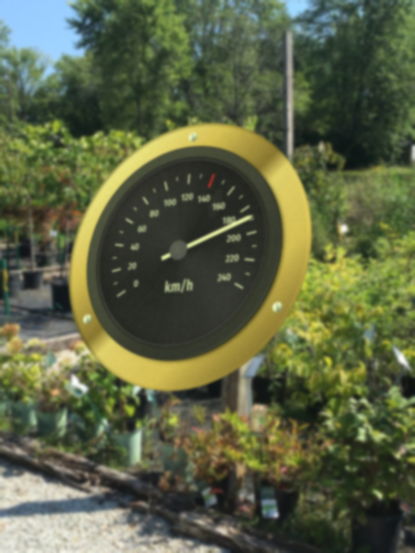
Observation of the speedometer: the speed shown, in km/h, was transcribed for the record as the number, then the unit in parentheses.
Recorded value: 190 (km/h)
